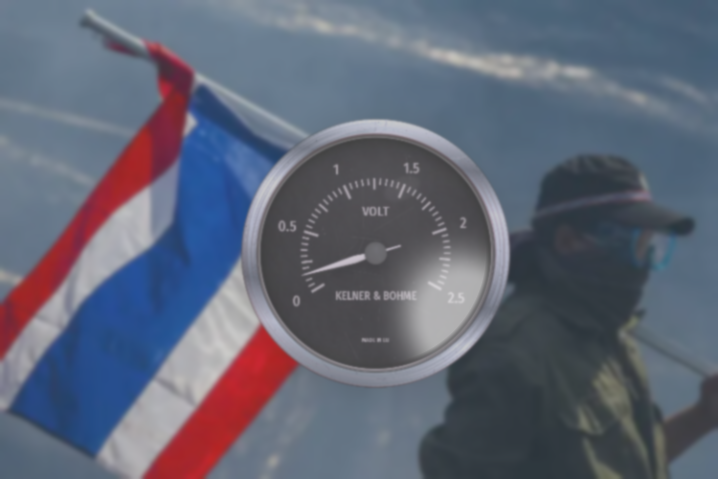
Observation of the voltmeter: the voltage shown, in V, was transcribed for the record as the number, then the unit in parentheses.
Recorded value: 0.15 (V)
